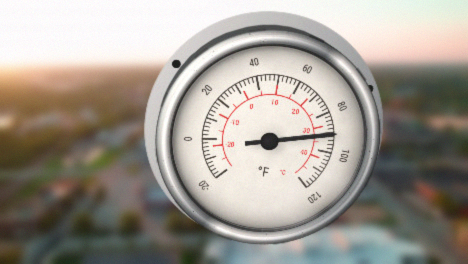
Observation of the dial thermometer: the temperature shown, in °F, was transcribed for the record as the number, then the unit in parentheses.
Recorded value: 90 (°F)
